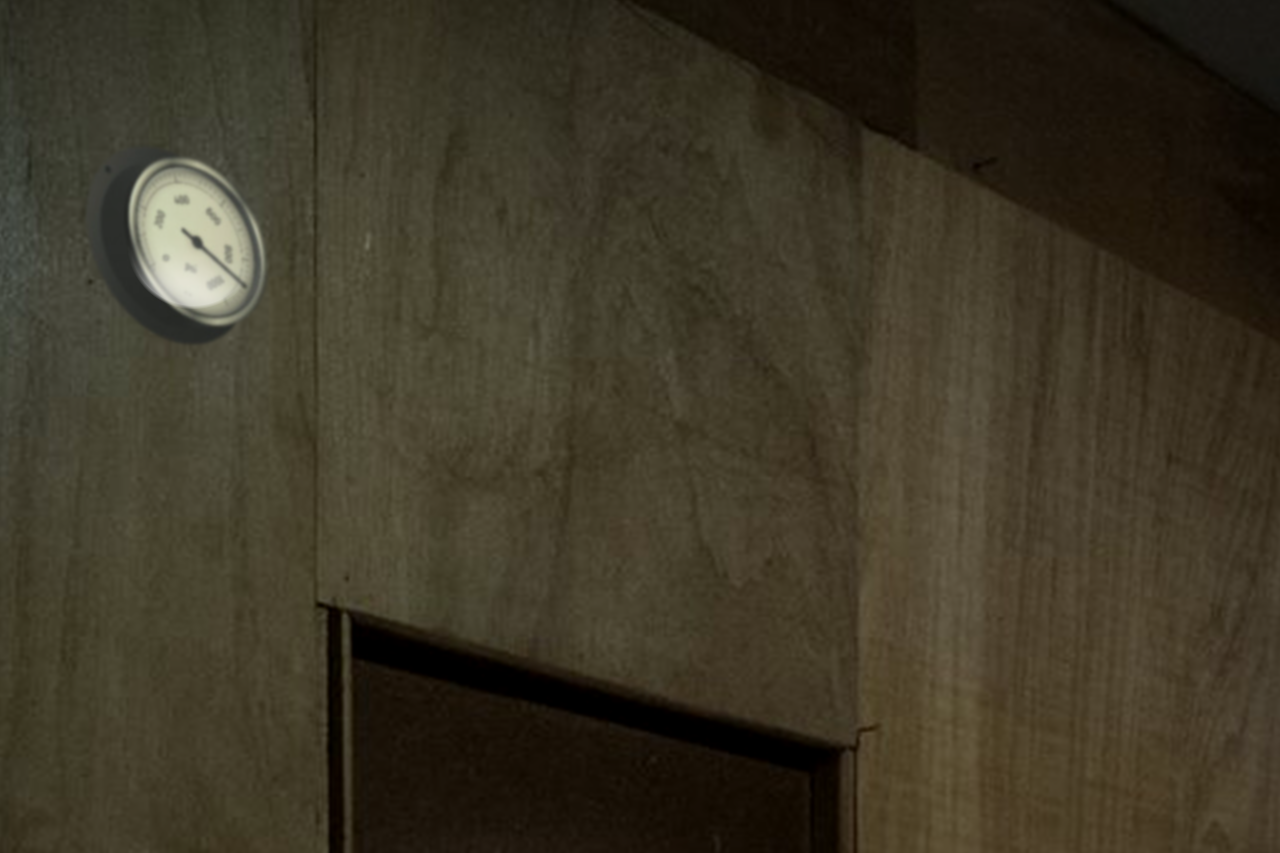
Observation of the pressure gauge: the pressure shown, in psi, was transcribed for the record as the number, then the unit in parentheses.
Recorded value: 900 (psi)
